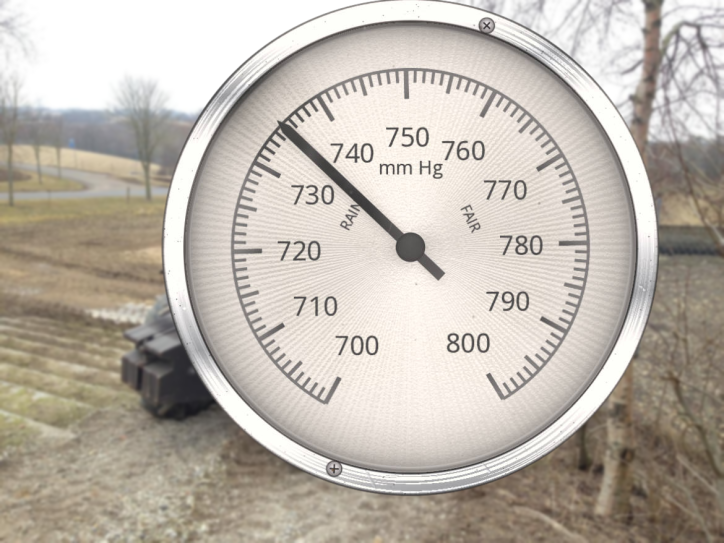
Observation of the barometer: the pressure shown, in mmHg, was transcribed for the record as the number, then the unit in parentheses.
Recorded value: 735 (mmHg)
